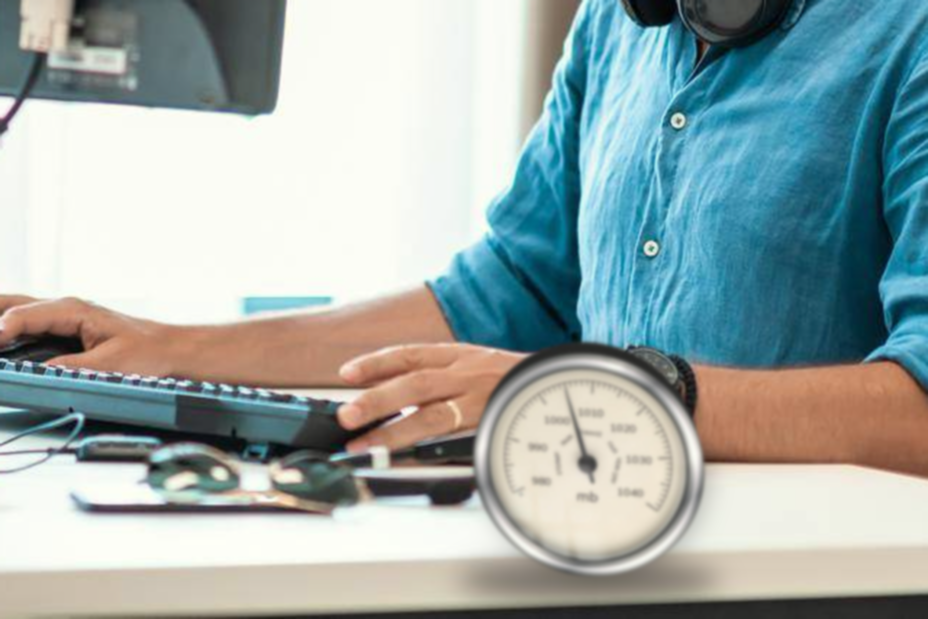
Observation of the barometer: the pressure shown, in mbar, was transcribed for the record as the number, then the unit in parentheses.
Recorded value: 1005 (mbar)
